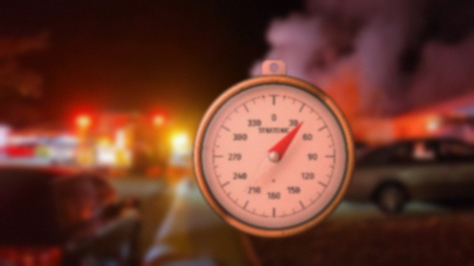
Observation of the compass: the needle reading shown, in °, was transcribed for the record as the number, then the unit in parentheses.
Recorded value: 40 (°)
